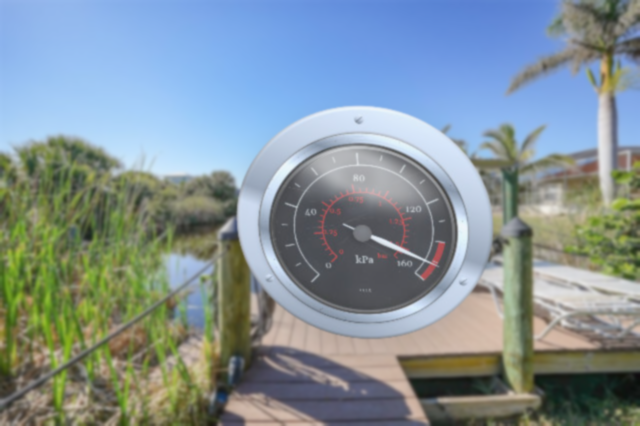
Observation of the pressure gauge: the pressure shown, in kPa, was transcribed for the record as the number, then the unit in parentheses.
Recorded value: 150 (kPa)
